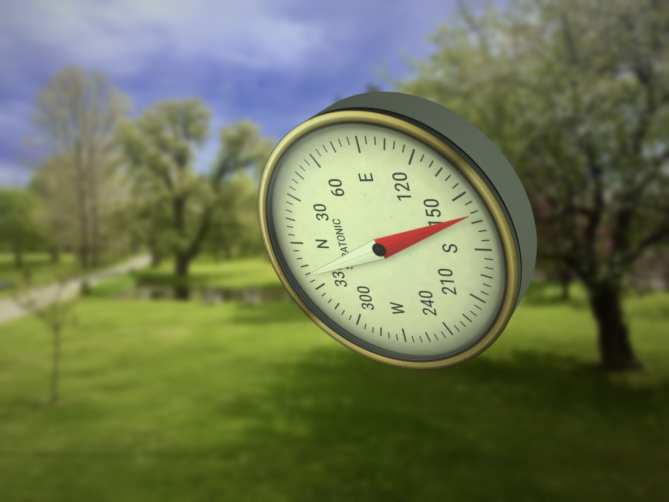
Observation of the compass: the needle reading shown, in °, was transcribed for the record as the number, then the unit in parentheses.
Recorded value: 160 (°)
